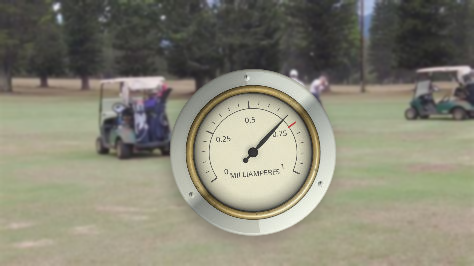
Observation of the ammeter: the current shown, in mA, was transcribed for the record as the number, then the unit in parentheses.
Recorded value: 0.7 (mA)
